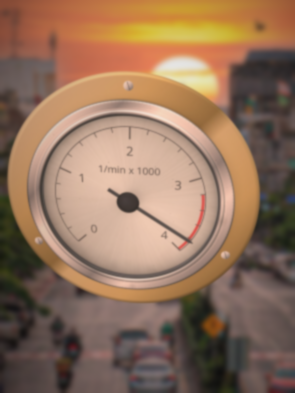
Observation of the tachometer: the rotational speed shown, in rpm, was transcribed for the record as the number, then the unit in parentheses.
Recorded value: 3800 (rpm)
